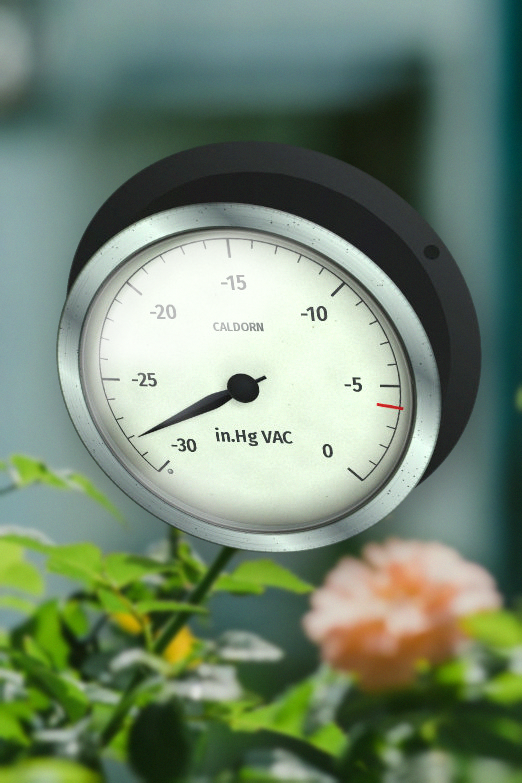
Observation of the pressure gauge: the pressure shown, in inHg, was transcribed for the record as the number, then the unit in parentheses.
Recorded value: -28 (inHg)
